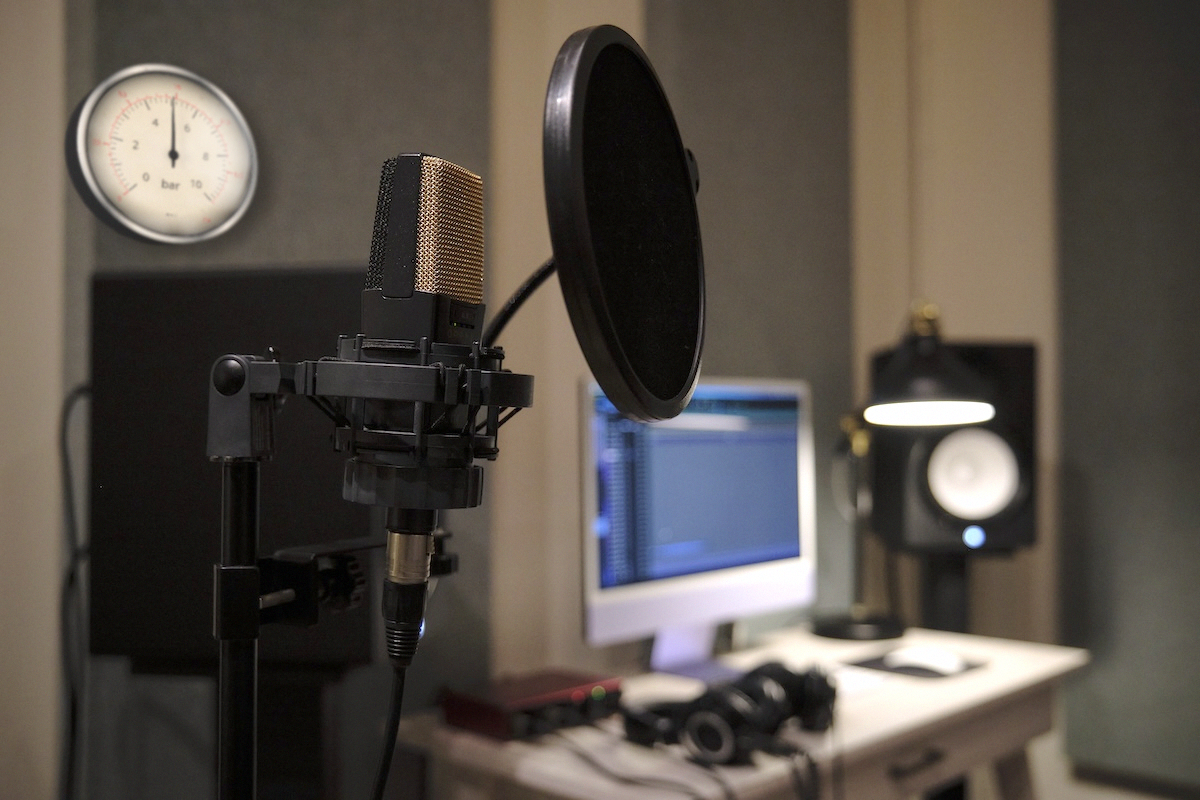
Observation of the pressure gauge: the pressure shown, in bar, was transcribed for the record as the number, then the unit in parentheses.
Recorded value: 5 (bar)
